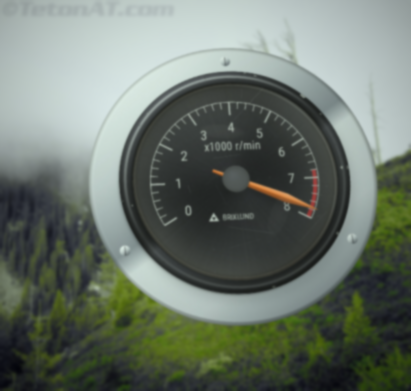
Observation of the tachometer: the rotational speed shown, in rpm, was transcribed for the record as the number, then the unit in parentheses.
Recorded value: 7800 (rpm)
